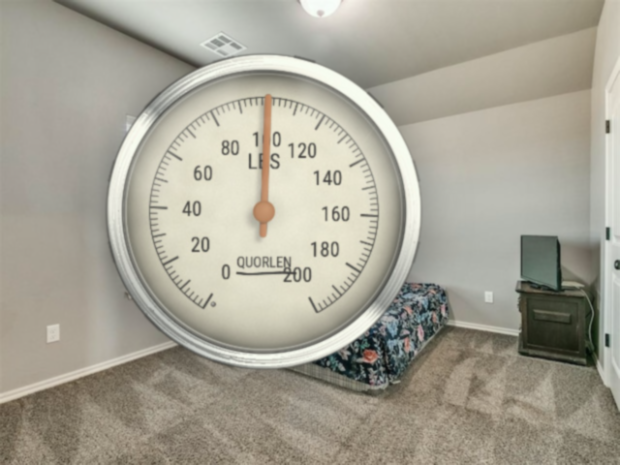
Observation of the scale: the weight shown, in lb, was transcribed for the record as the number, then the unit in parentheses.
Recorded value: 100 (lb)
